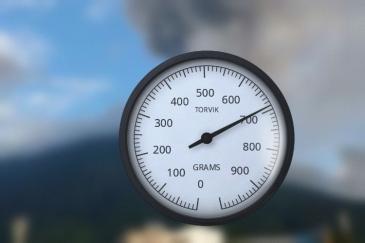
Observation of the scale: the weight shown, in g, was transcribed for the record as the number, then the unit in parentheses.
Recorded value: 690 (g)
